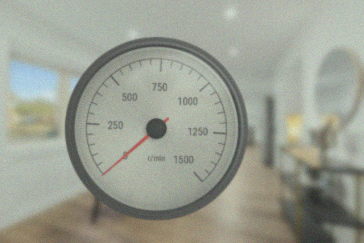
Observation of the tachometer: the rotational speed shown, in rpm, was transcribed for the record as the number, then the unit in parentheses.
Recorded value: 0 (rpm)
